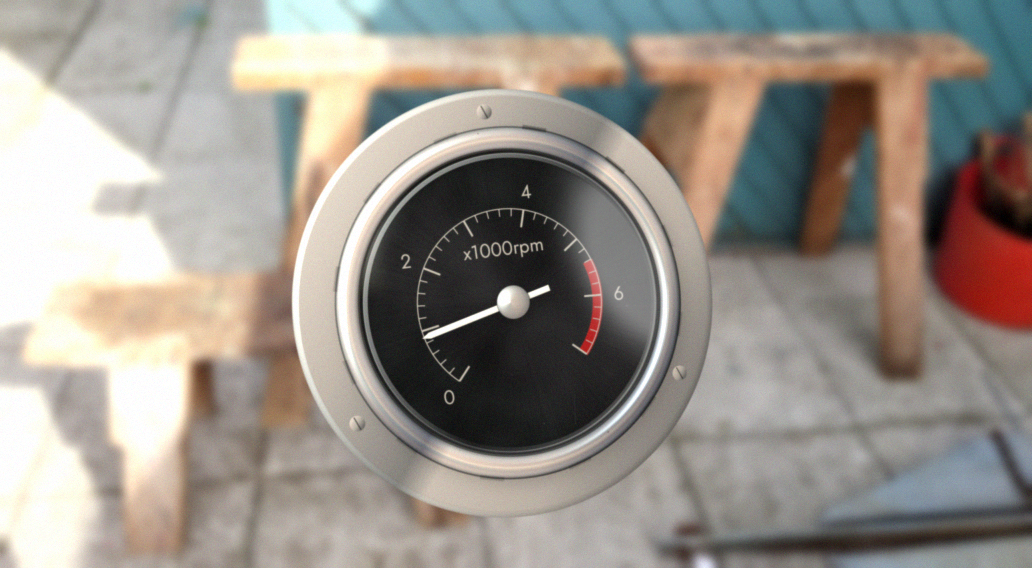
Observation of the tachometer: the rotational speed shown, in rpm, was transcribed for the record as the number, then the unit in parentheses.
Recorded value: 900 (rpm)
